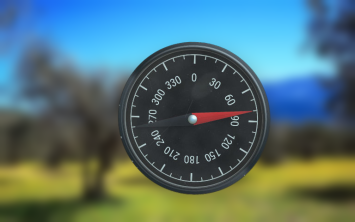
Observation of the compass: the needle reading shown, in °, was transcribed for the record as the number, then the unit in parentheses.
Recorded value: 80 (°)
